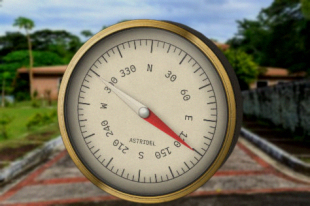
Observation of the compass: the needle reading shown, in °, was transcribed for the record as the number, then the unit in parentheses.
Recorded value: 120 (°)
